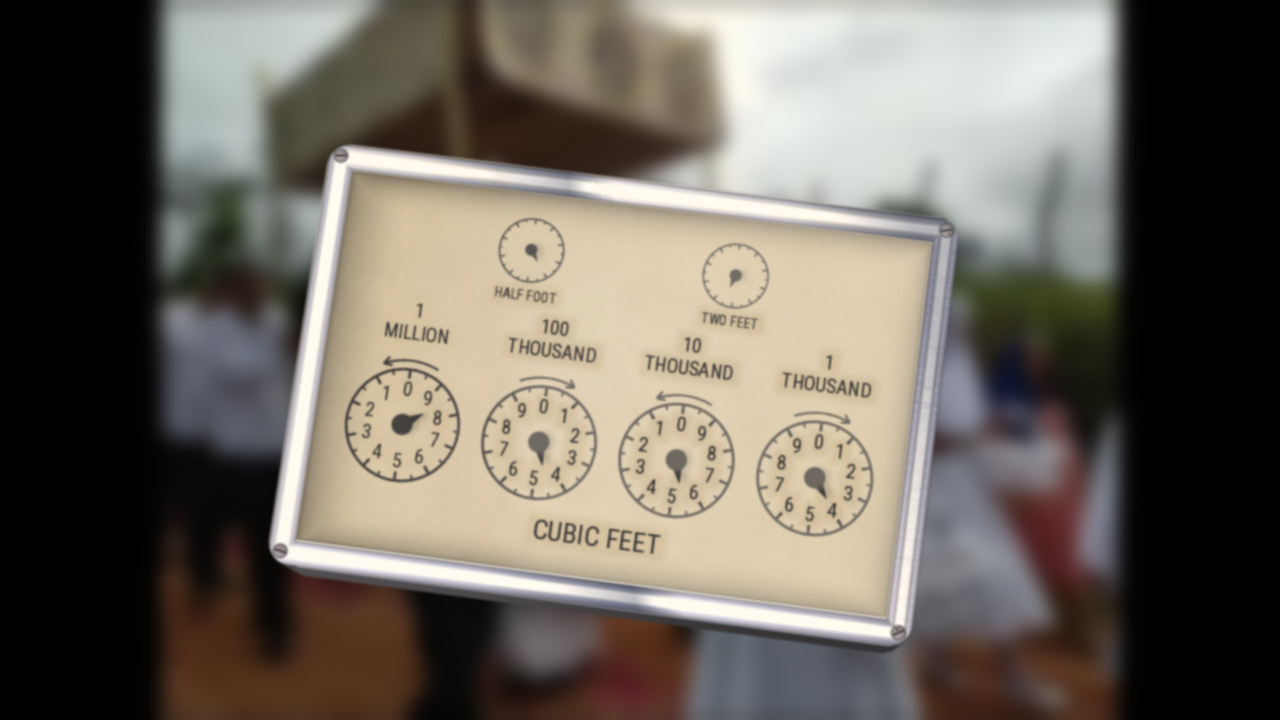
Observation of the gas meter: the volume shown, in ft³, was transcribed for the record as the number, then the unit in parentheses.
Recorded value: 845400 (ft³)
